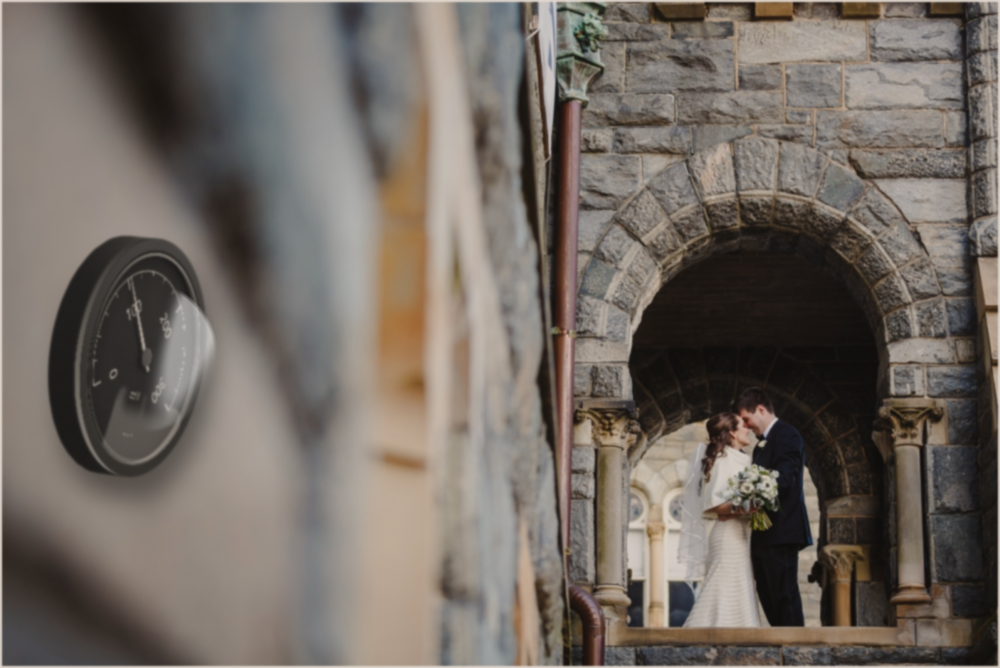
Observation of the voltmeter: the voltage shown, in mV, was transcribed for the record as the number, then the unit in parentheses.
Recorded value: 100 (mV)
